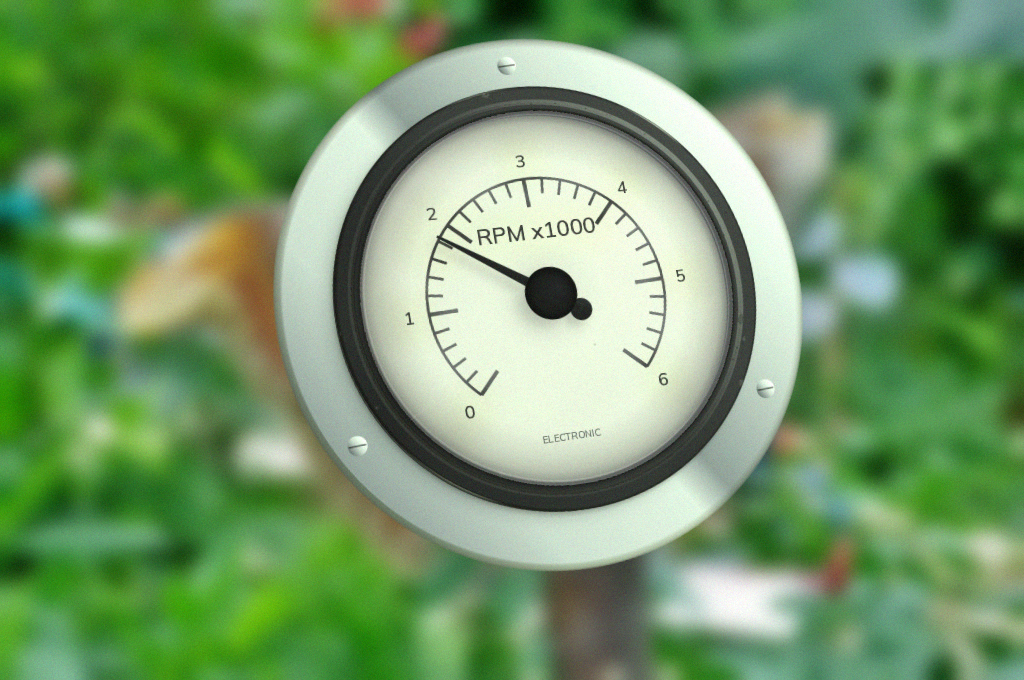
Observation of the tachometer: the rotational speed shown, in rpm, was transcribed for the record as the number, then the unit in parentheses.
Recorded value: 1800 (rpm)
